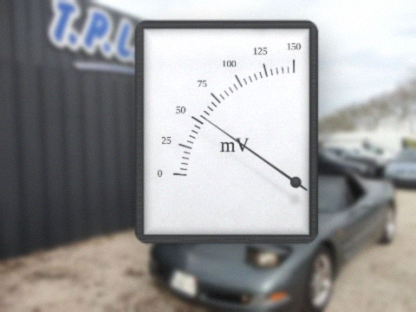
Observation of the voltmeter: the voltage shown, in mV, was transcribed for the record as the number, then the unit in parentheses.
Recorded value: 55 (mV)
